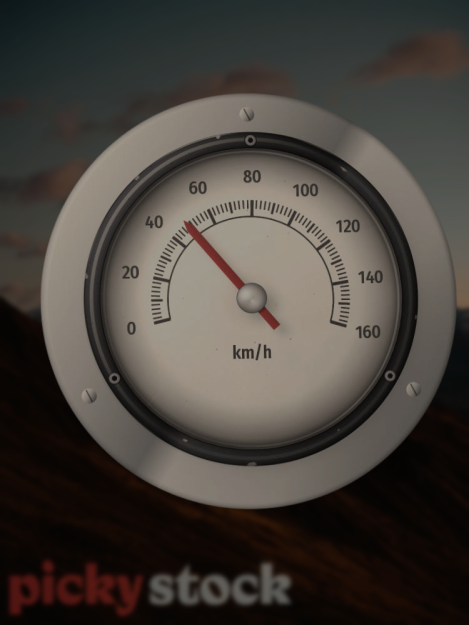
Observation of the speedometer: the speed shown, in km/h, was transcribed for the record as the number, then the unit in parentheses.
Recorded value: 48 (km/h)
